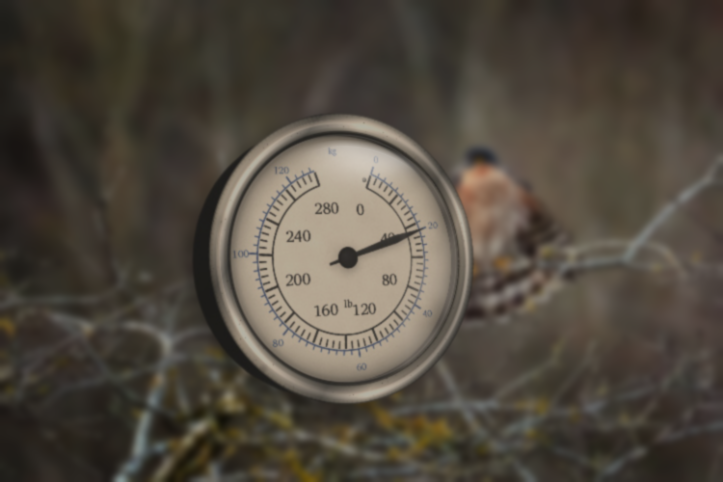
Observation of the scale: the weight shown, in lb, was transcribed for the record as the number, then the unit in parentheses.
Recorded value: 44 (lb)
